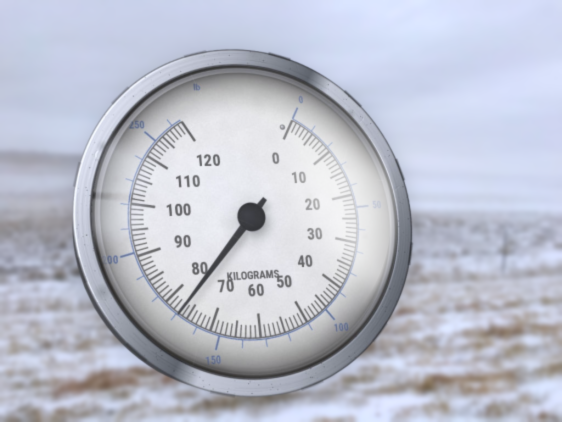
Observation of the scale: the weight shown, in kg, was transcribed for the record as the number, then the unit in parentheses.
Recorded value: 77 (kg)
